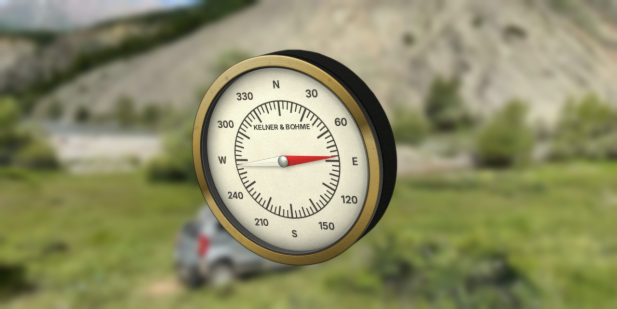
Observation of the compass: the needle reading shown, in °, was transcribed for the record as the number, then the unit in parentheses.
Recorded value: 85 (°)
